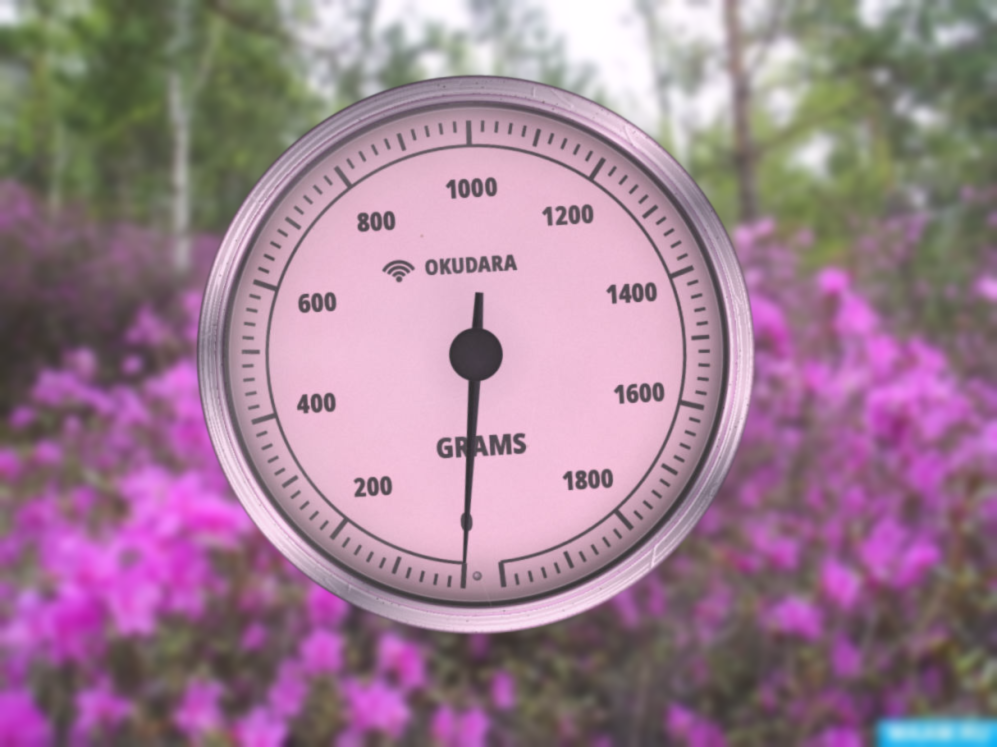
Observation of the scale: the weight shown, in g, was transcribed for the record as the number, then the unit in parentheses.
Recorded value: 0 (g)
